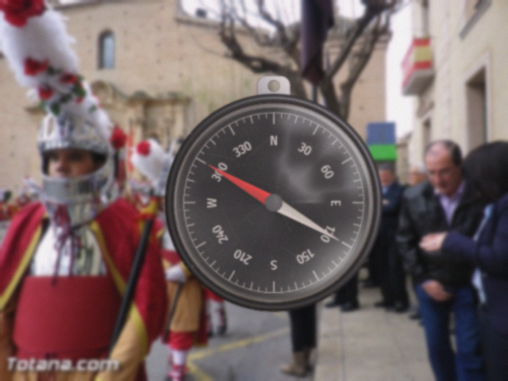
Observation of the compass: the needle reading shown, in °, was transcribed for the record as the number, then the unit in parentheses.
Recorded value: 300 (°)
